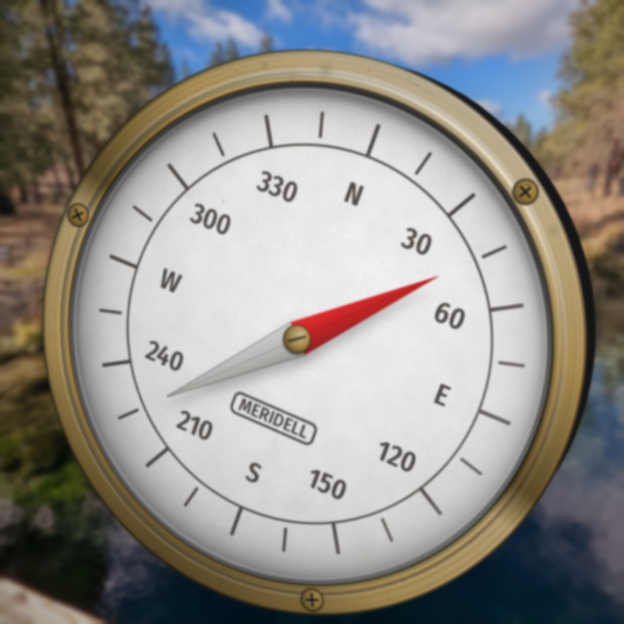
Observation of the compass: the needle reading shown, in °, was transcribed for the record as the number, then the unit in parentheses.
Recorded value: 45 (°)
